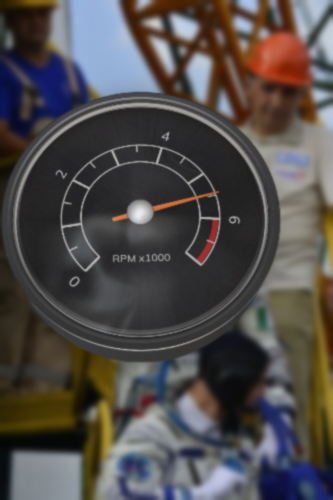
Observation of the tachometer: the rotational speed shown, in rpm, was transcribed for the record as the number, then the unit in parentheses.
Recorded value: 5500 (rpm)
